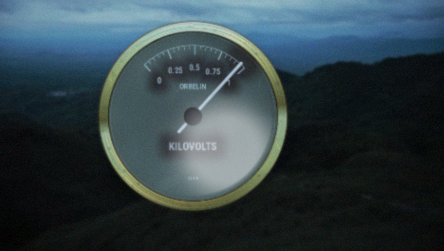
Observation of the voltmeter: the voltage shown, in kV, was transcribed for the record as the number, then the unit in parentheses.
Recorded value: 0.95 (kV)
